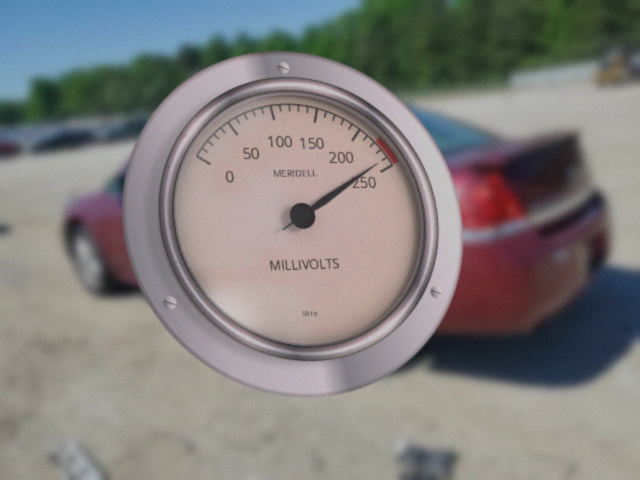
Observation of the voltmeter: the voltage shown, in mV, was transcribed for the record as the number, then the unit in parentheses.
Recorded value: 240 (mV)
